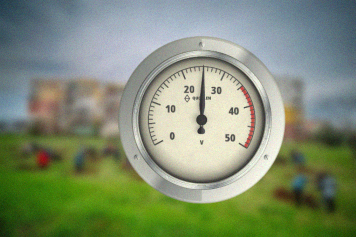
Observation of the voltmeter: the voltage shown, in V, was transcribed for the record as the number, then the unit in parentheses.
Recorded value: 25 (V)
